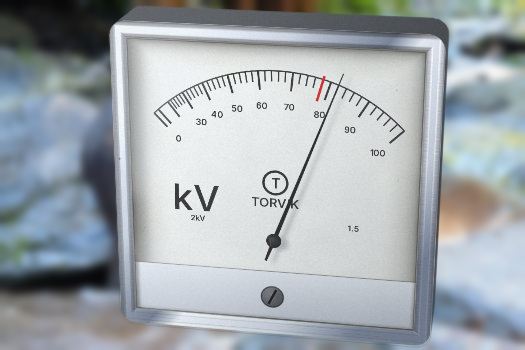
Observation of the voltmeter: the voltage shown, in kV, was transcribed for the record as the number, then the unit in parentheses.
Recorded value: 82 (kV)
